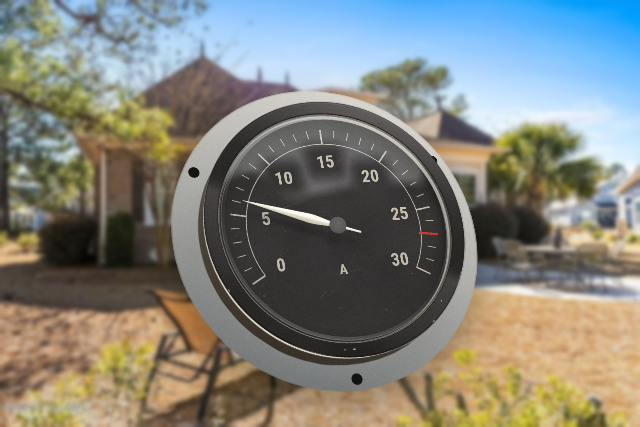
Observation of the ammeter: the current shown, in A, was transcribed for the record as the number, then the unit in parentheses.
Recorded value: 6 (A)
